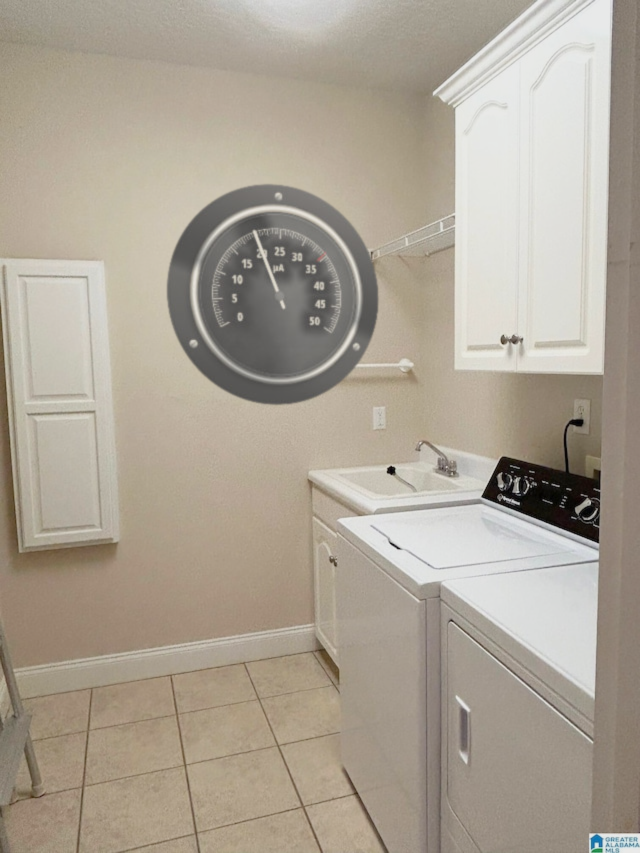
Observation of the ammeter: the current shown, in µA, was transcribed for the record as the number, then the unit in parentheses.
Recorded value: 20 (µA)
